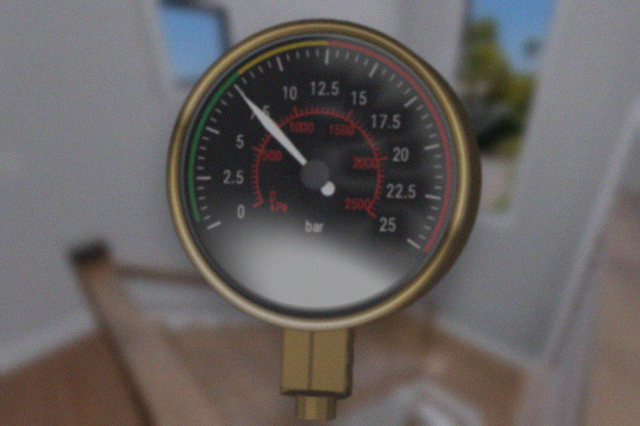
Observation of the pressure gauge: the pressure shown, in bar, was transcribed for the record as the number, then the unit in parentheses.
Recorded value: 7.5 (bar)
